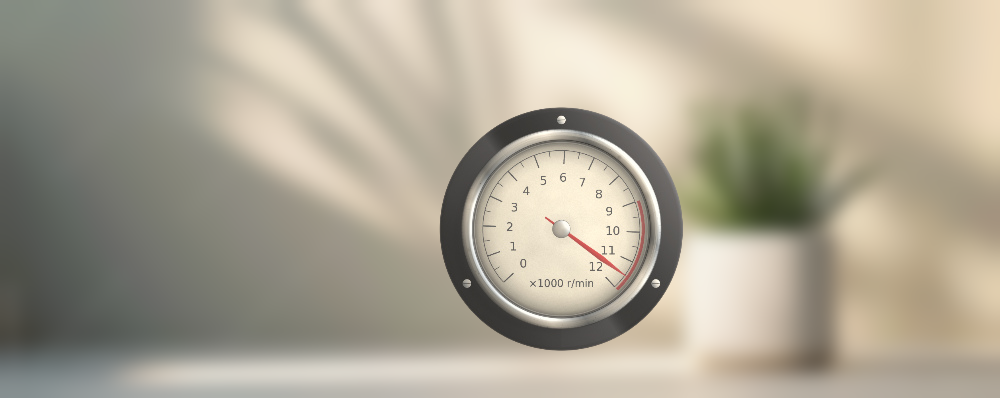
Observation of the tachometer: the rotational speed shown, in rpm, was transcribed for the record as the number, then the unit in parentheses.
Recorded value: 11500 (rpm)
